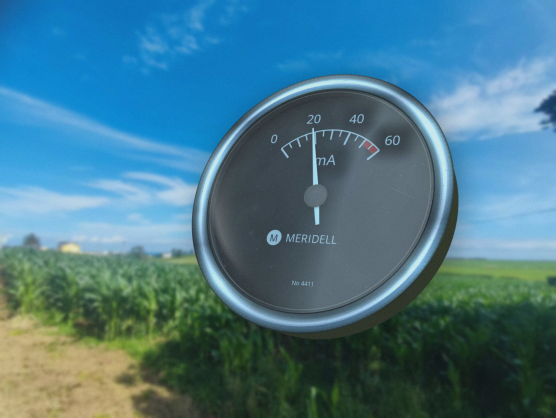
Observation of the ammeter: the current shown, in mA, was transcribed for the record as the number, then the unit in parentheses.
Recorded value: 20 (mA)
